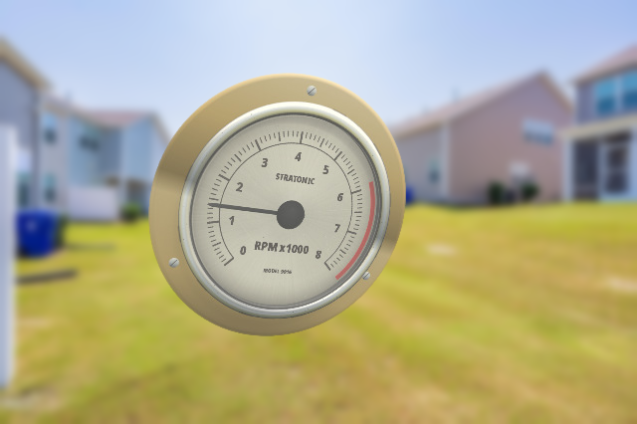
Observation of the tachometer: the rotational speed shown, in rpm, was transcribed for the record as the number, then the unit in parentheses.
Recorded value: 1400 (rpm)
